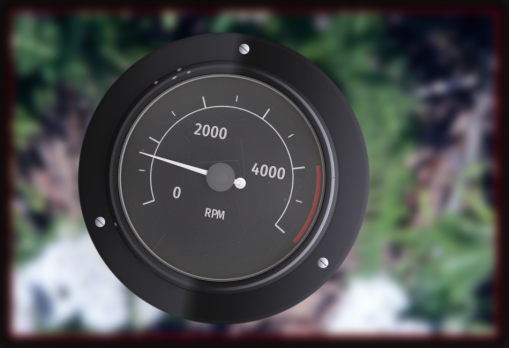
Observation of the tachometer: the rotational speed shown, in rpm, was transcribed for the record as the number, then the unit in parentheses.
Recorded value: 750 (rpm)
